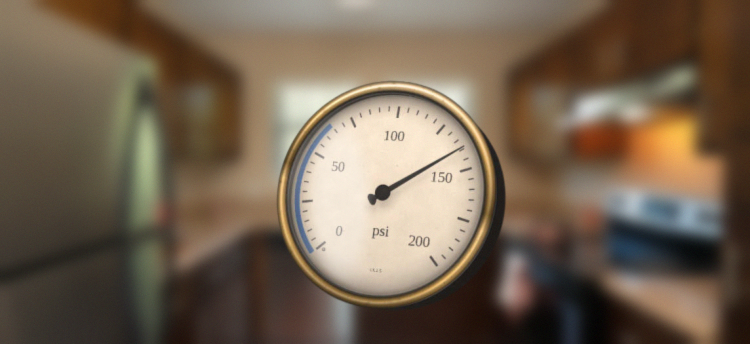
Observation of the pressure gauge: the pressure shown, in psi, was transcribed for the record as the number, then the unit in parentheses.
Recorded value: 140 (psi)
